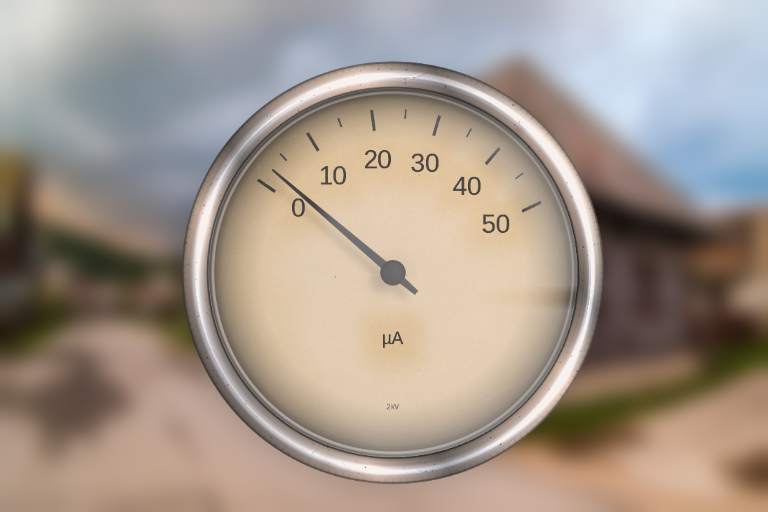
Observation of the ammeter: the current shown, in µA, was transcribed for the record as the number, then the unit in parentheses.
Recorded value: 2.5 (µA)
